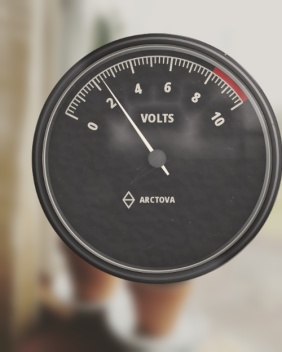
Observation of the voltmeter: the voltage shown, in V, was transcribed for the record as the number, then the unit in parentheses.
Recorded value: 2.4 (V)
